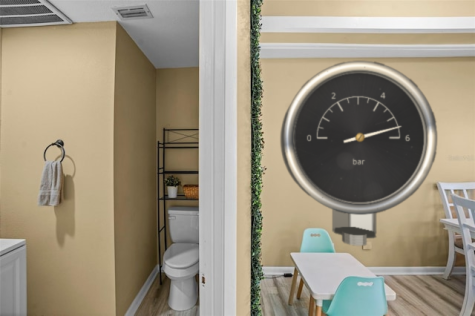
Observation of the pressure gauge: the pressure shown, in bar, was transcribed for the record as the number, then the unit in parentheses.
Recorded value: 5.5 (bar)
